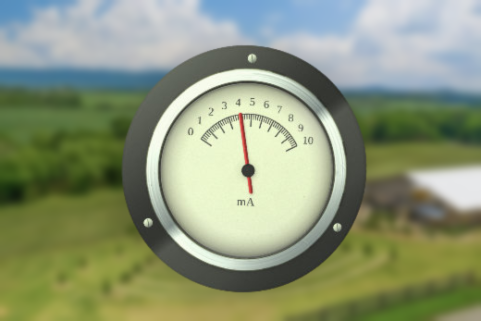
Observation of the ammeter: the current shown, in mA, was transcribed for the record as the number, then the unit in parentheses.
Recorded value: 4 (mA)
